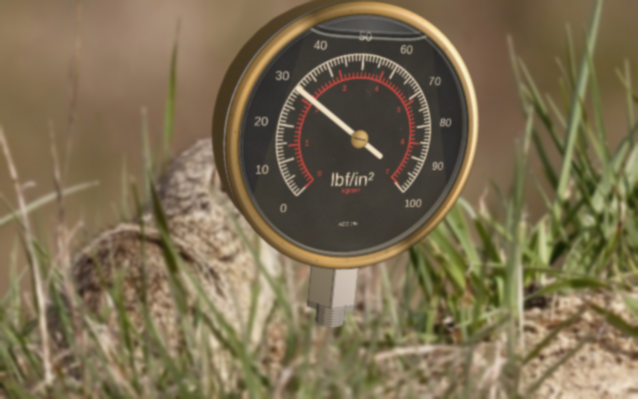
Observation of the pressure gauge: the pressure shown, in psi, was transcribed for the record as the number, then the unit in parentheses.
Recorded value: 30 (psi)
